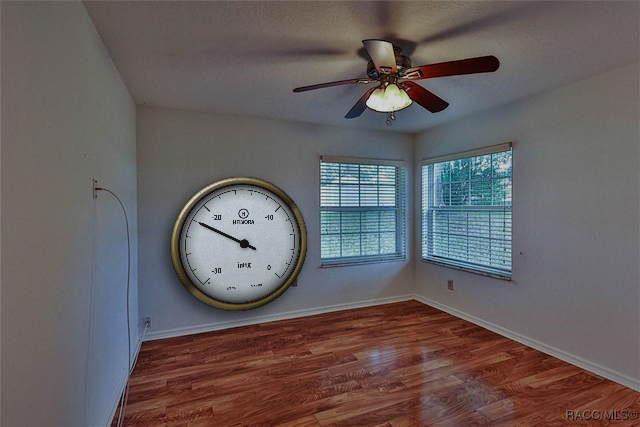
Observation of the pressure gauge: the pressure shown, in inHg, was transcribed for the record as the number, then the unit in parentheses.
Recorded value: -22 (inHg)
